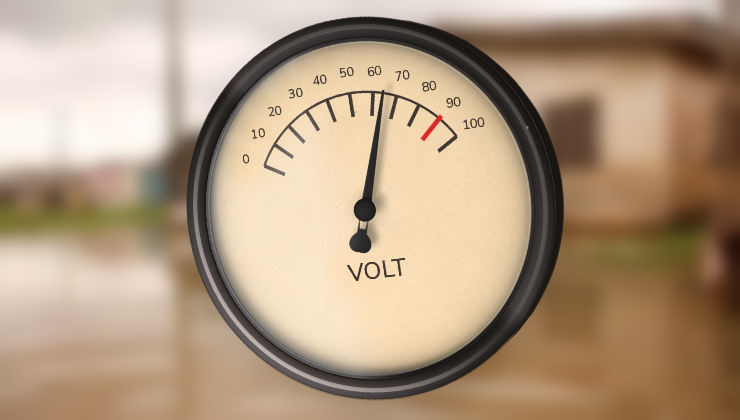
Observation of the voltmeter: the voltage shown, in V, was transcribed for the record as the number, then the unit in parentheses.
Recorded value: 65 (V)
